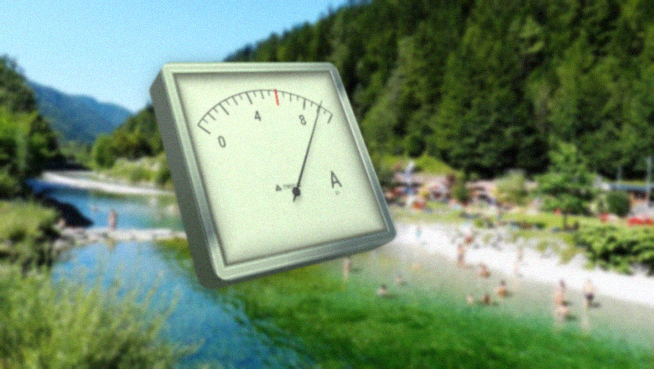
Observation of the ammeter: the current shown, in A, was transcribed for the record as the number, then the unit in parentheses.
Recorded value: 9 (A)
